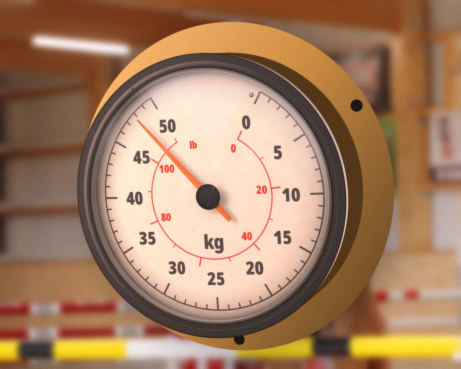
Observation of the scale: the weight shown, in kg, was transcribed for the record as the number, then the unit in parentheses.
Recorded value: 48 (kg)
